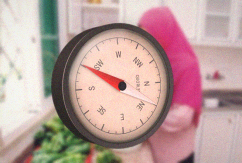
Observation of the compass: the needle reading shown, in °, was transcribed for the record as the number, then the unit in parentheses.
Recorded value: 210 (°)
